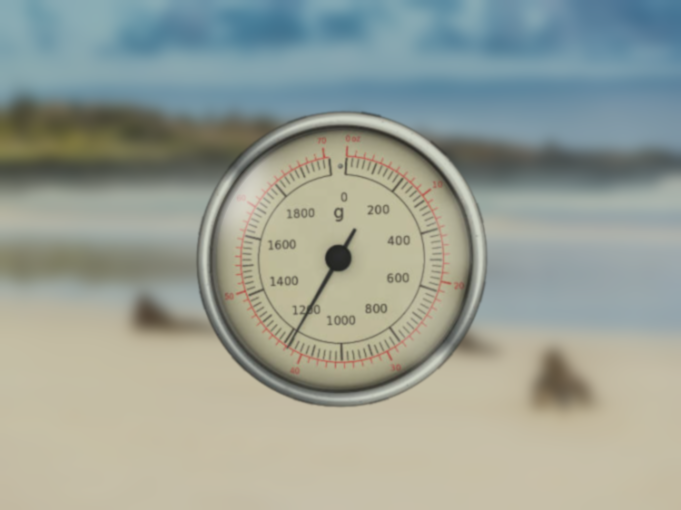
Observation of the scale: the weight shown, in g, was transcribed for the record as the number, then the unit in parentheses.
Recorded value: 1180 (g)
